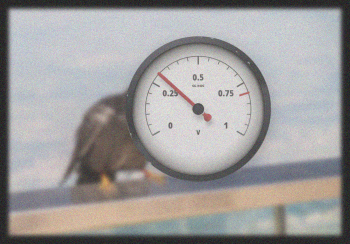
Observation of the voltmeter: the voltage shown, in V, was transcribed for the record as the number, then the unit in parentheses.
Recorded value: 0.3 (V)
